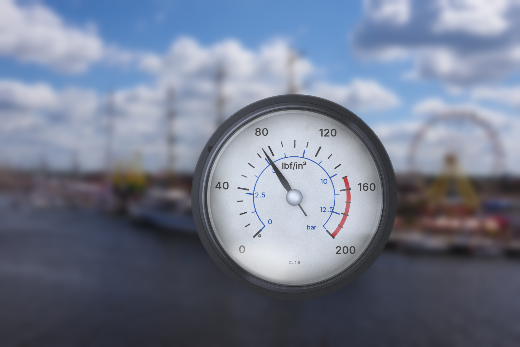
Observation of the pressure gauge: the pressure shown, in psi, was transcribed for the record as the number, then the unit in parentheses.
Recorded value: 75 (psi)
